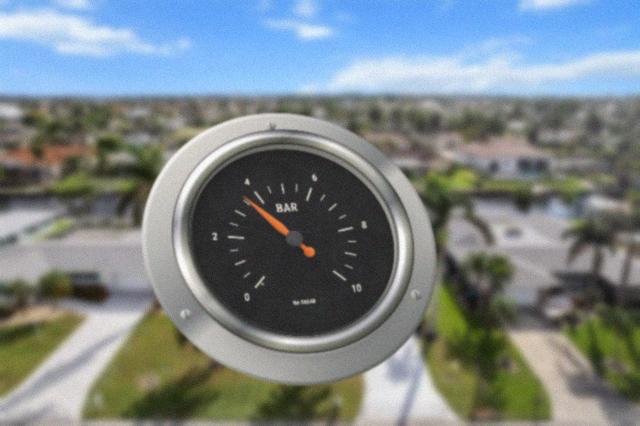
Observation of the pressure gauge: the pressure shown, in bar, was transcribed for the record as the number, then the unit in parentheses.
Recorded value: 3.5 (bar)
